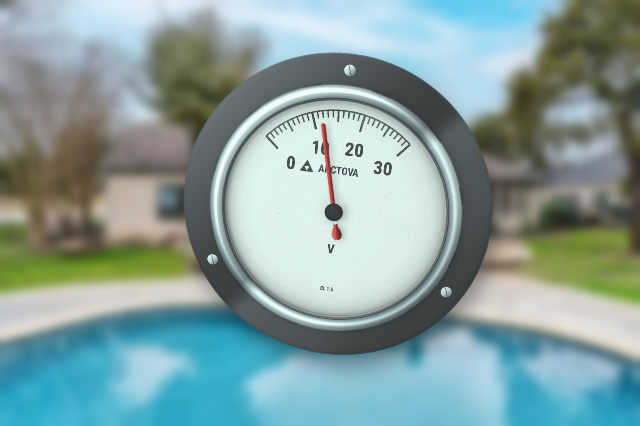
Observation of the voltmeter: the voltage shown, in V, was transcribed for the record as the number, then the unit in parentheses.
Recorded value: 12 (V)
